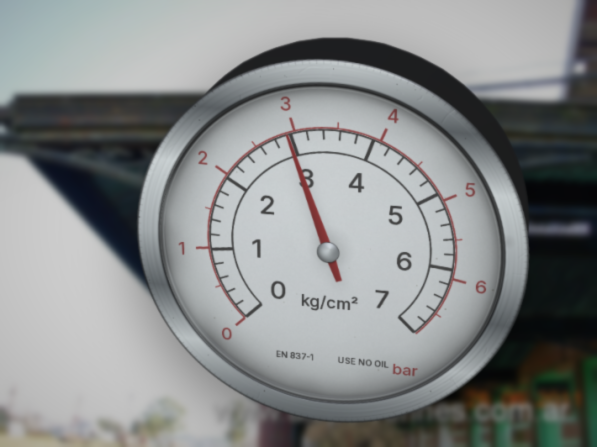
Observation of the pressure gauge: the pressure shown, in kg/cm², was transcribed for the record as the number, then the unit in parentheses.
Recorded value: 3 (kg/cm²)
